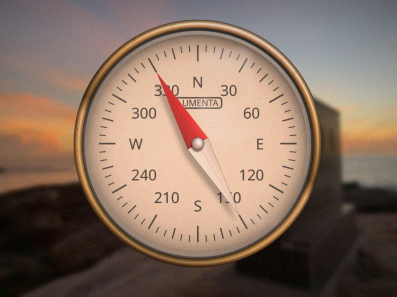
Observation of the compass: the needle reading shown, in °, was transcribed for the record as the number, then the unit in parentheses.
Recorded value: 330 (°)
